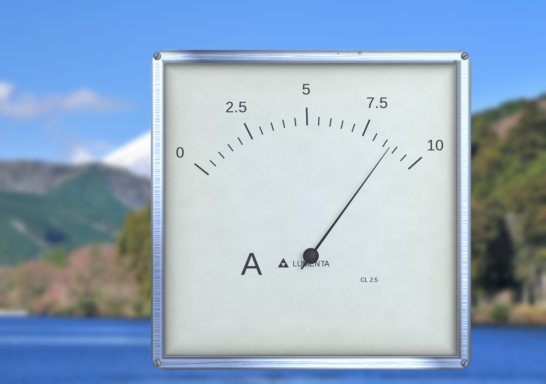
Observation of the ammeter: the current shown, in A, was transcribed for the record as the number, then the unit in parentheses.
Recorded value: 8.75 (A)
